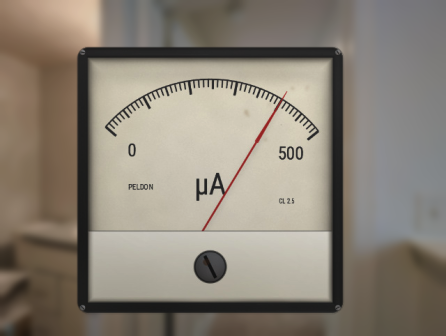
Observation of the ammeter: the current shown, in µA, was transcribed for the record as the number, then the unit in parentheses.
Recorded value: 400 (µA)
